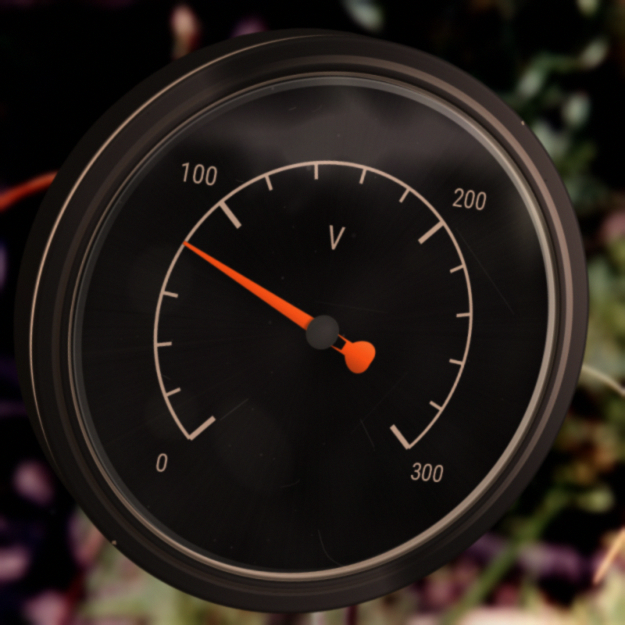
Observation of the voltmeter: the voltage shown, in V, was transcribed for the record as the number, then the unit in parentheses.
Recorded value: 80 (V)
